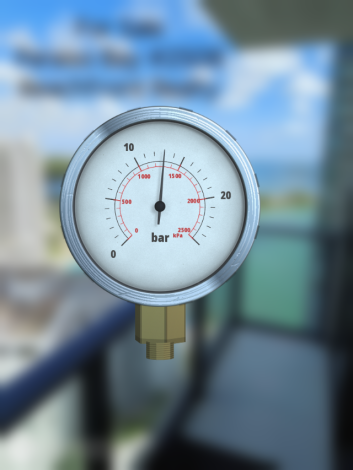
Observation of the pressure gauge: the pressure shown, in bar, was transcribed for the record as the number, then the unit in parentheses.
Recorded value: 13 (bar)
